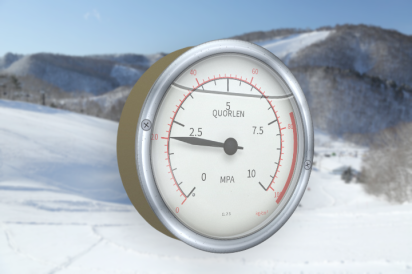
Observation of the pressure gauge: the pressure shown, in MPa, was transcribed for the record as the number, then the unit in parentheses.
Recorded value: 2 (MPa)
